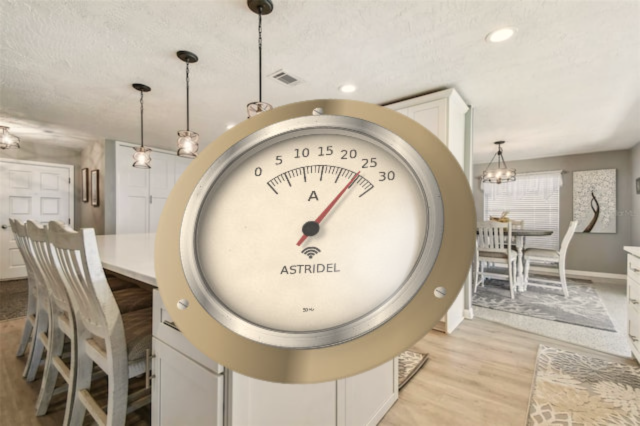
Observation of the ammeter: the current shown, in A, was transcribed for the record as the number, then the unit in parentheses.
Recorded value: 25 (A)
